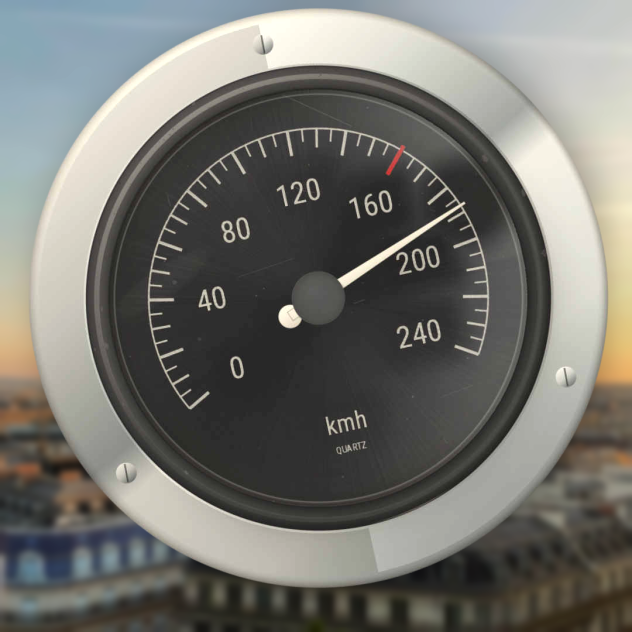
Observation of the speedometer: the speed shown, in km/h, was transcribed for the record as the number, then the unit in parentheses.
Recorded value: 187.5 (km/h)
